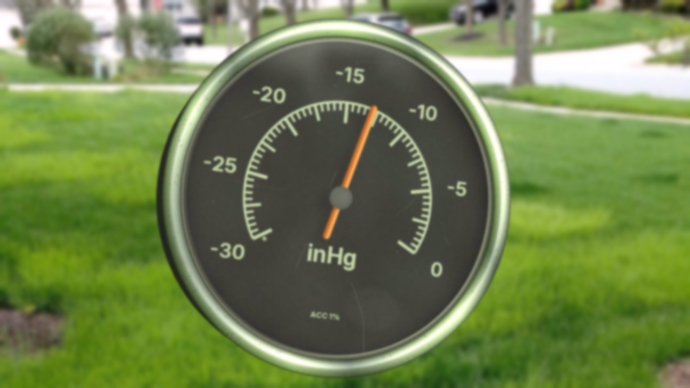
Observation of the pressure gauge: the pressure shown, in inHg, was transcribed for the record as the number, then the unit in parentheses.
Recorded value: -13 (inHg)
